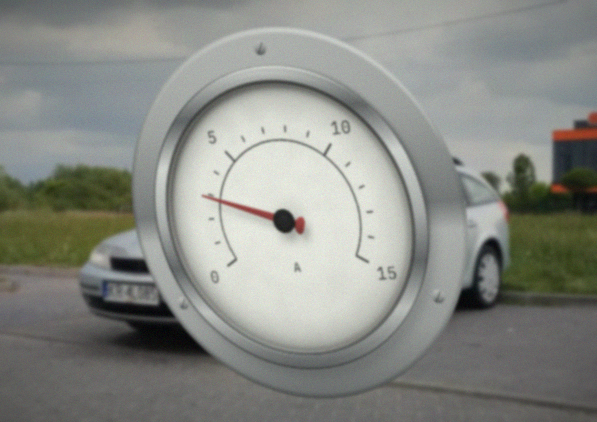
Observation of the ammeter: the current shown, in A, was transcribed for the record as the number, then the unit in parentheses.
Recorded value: 3 (A)
